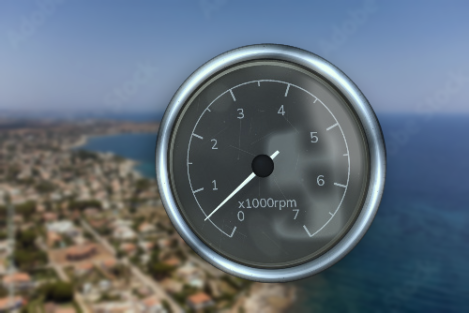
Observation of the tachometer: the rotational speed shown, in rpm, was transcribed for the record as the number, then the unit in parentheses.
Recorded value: 500 (rpm)
